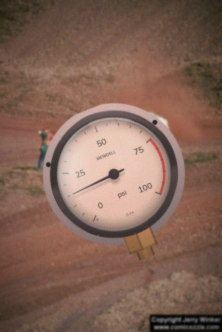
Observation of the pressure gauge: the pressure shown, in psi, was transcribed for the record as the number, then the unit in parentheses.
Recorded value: 15 (psi)
